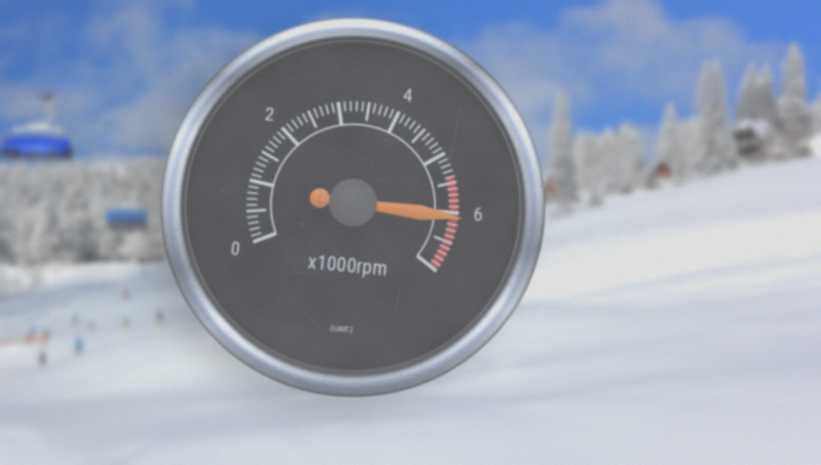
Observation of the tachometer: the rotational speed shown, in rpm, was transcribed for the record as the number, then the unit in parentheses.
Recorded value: 6100 (rpm)
